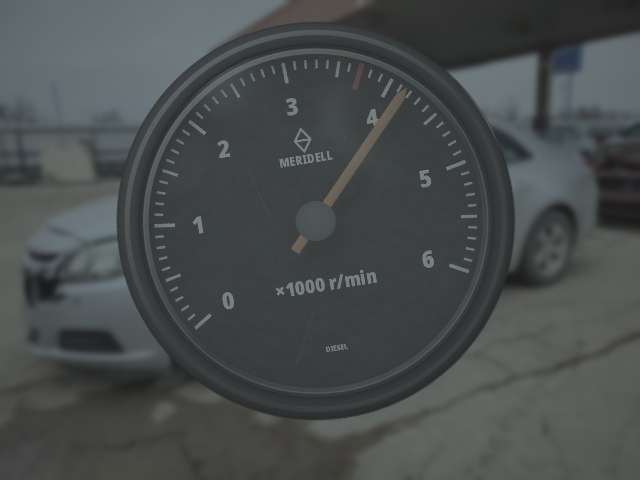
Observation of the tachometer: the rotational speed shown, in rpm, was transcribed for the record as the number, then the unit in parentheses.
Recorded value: 4150 (rpm)
